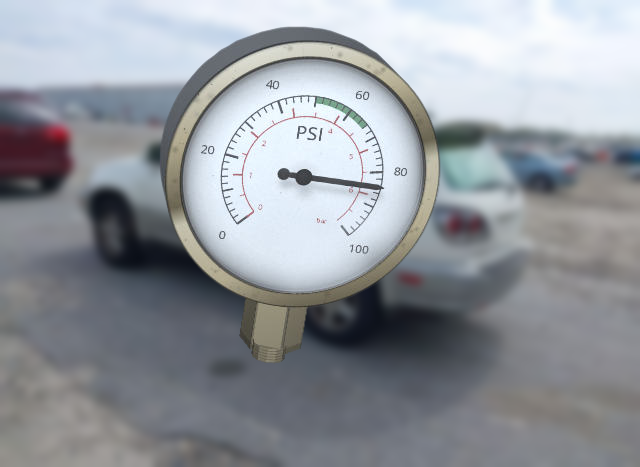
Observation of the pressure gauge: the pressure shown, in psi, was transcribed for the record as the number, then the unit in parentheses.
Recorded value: 84 (psi)
